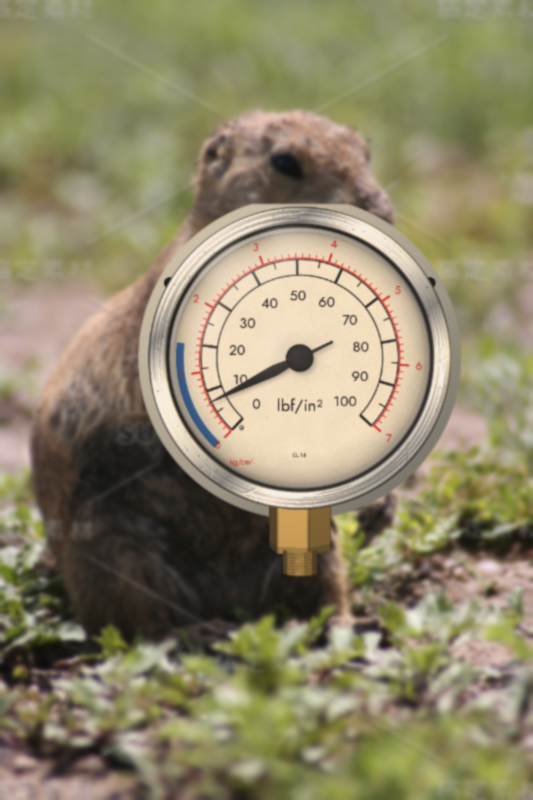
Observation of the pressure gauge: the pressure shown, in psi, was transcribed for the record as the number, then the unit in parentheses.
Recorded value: 7.5 (psi)
